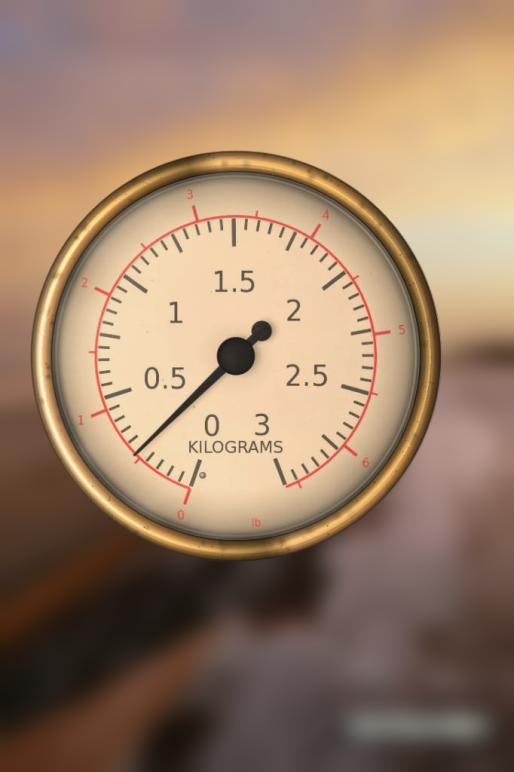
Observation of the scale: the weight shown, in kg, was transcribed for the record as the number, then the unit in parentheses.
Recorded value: 0.25 (kg)
